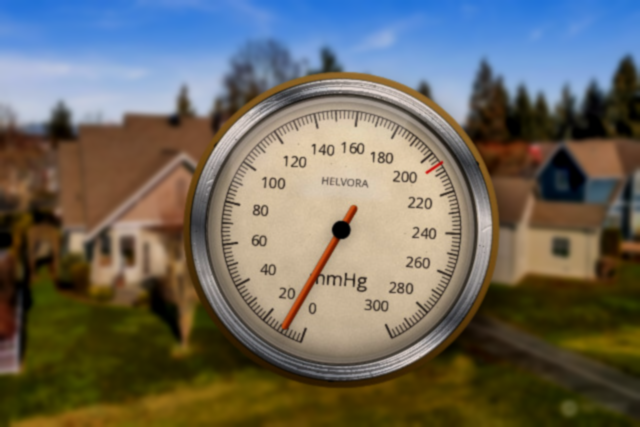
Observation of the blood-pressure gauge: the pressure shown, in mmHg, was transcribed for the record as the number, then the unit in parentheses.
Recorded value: 10 (mmHg)
